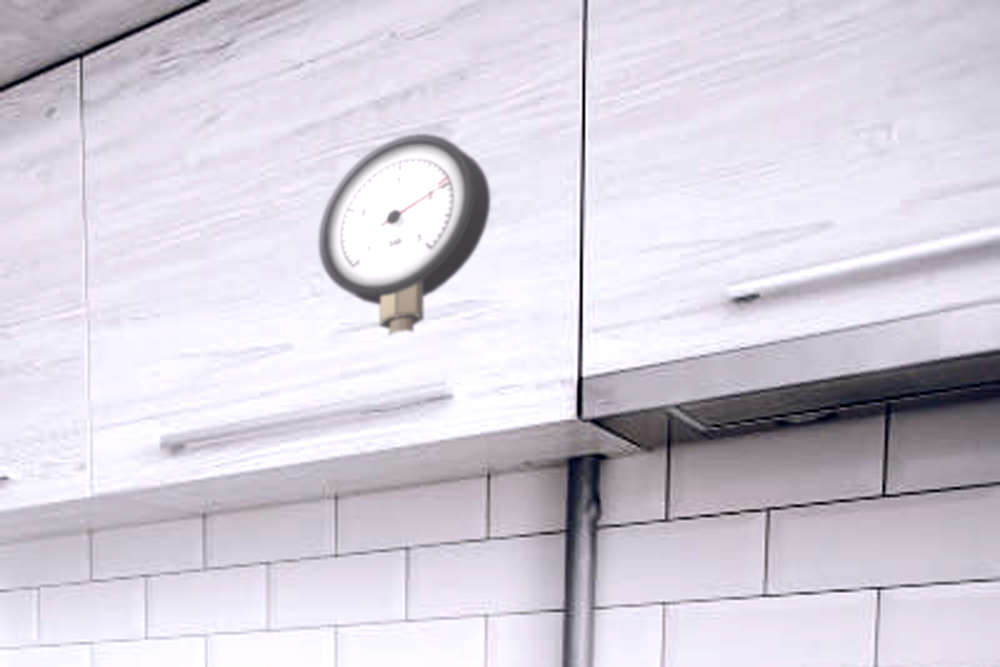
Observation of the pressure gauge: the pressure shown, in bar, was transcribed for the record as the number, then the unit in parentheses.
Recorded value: 2 (bar)
